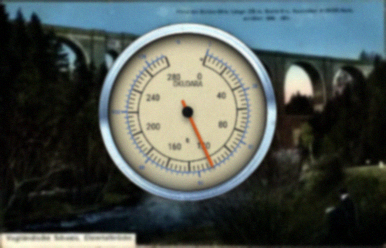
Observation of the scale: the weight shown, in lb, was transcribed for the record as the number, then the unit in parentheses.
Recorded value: 120 (lb)
